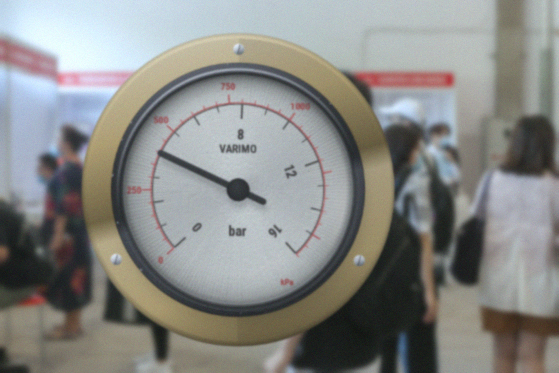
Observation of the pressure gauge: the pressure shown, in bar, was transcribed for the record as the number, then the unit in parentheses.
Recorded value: 4 (bar)
